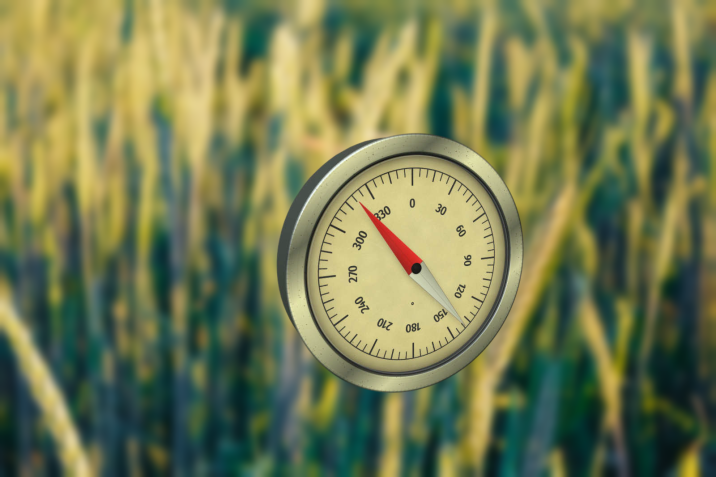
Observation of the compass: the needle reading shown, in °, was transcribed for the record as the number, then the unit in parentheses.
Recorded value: 320 (°)
